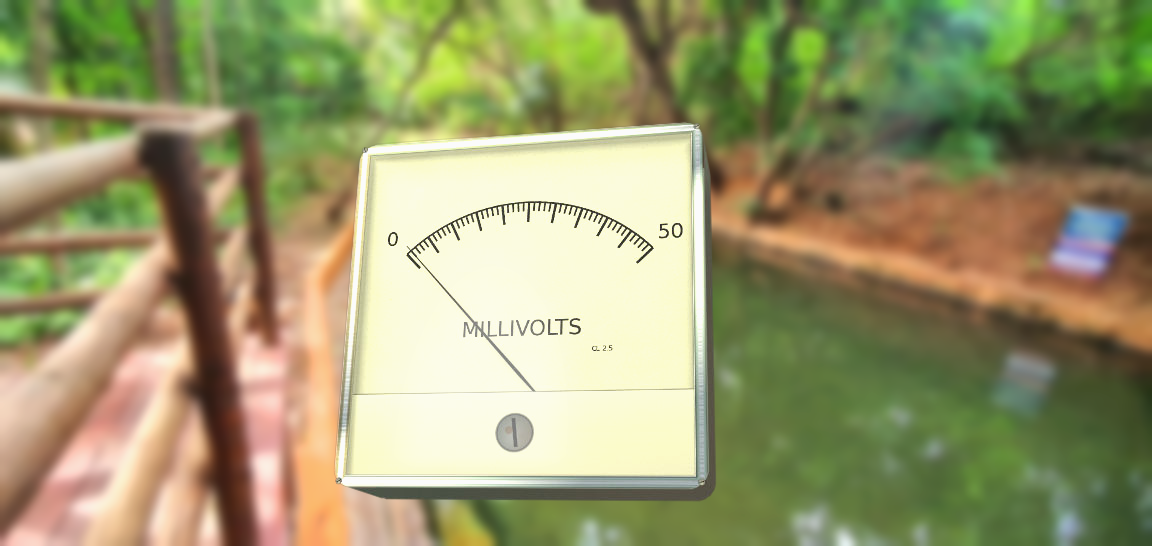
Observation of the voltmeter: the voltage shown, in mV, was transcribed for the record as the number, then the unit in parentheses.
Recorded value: 1 (mV)
